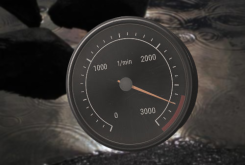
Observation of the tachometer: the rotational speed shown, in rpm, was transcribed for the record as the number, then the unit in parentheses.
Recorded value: 2700 (rpm)
